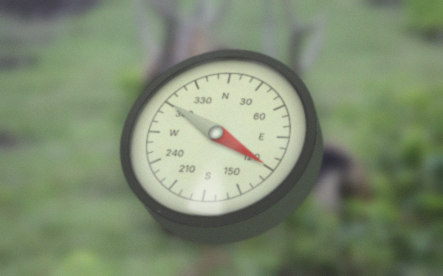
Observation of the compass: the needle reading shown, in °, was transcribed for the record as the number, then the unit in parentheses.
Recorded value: 120 (°)
